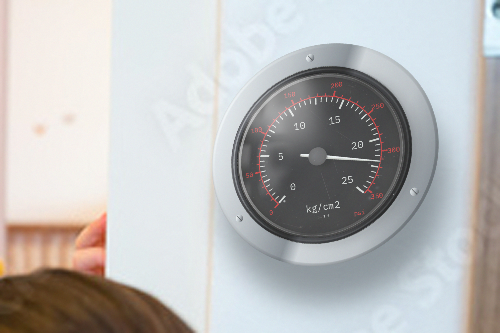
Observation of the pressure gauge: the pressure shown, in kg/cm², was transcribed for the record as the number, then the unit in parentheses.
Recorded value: 22 (kg/cm²)
